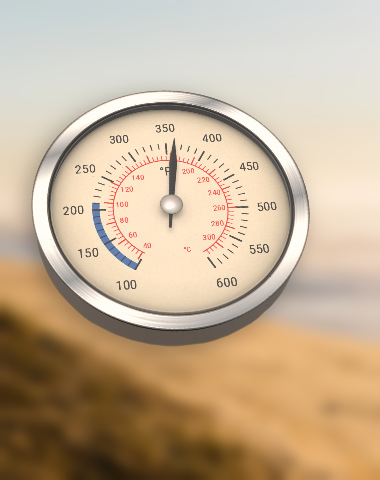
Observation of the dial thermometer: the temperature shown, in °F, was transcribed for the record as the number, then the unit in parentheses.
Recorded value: 360 (°F)
